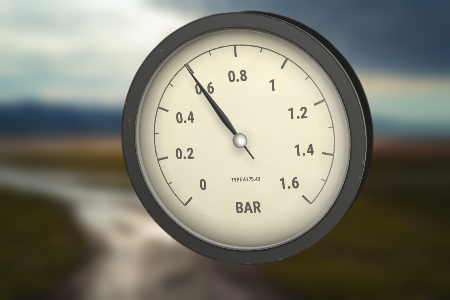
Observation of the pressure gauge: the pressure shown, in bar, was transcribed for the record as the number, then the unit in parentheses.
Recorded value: 0.6 (bar)
